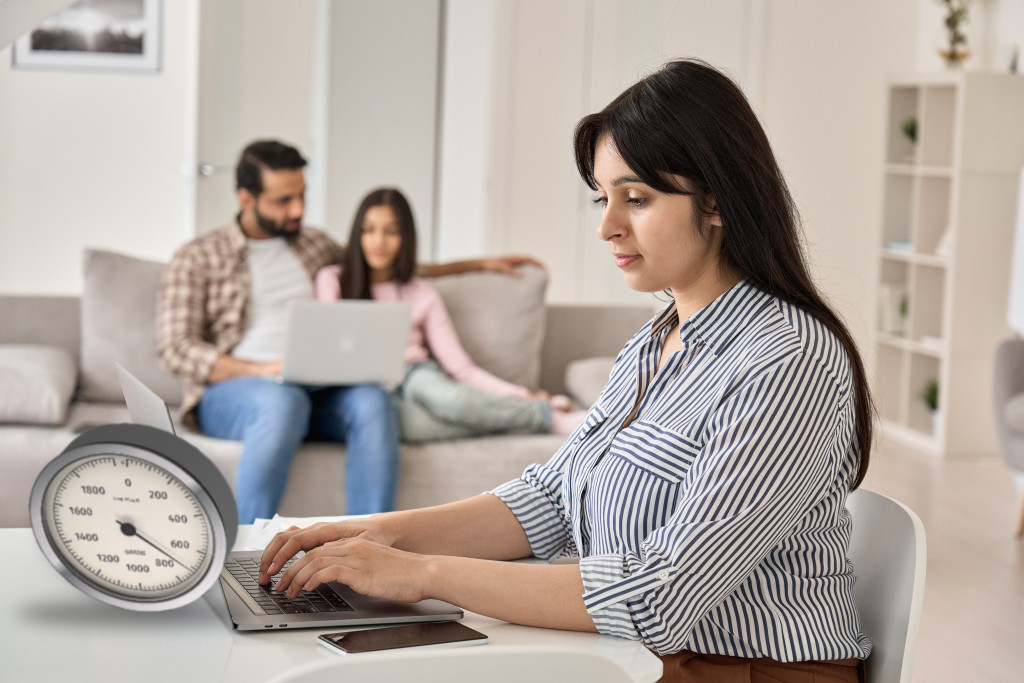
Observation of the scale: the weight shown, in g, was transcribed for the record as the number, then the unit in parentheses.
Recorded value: 700 (g)
